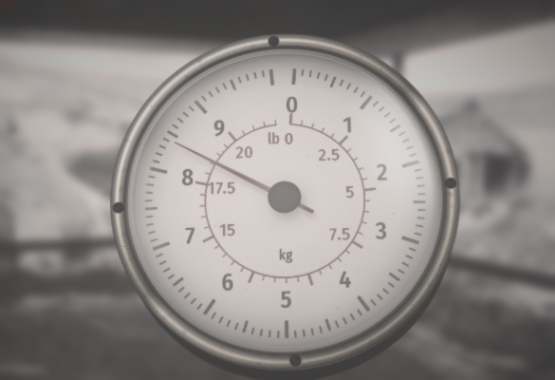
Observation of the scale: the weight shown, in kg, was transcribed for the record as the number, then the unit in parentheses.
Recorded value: 8.4 (kg)
